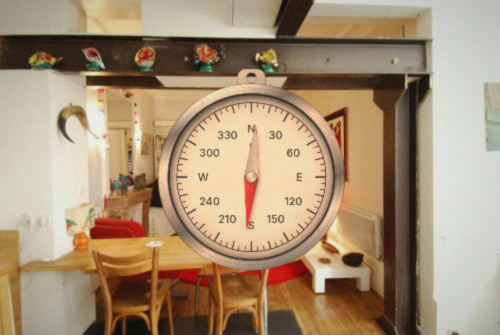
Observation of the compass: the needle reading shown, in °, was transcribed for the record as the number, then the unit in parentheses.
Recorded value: 185 (°)
